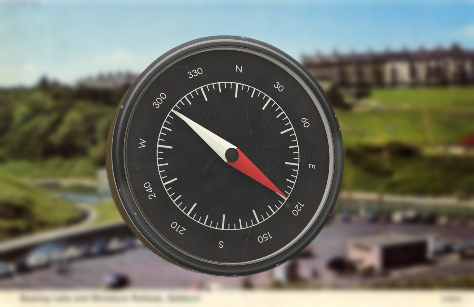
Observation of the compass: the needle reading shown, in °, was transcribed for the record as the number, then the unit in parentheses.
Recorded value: 120 (°)
